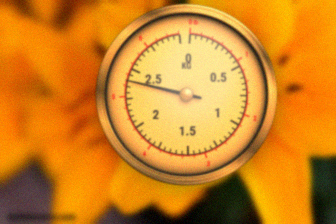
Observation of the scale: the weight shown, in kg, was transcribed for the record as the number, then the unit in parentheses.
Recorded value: 2.4 (kg)
